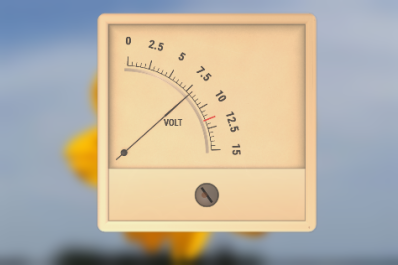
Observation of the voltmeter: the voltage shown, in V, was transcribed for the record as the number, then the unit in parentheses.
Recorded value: 8 (V)
